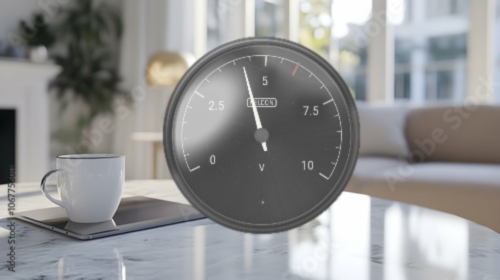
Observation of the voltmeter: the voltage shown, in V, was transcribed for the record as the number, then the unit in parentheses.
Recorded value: 4.25 (V)
